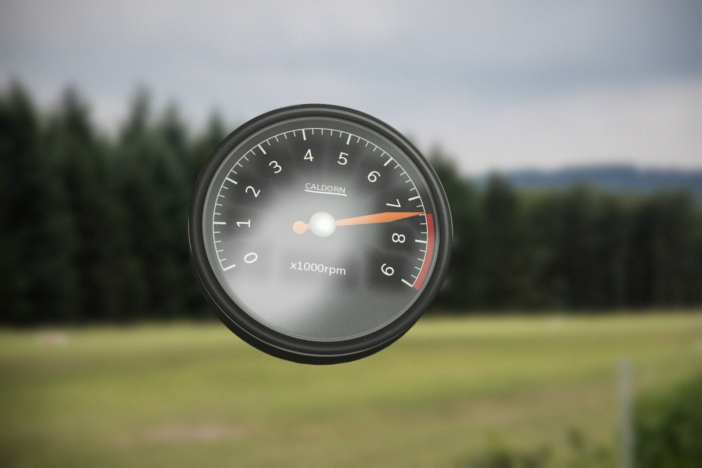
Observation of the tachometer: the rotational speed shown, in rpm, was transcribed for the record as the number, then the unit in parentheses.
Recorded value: 7400 (rpm)
